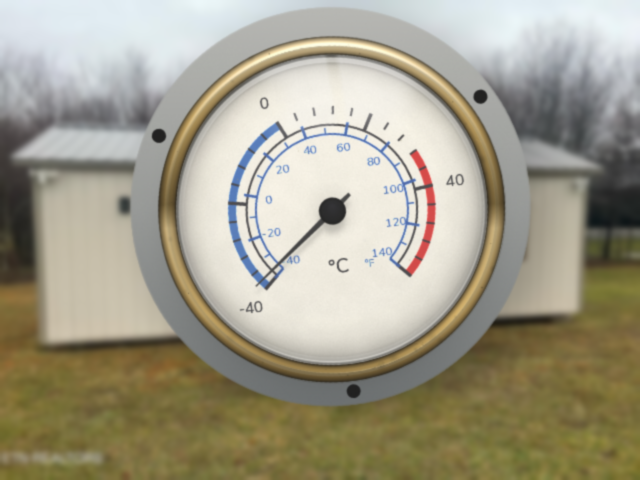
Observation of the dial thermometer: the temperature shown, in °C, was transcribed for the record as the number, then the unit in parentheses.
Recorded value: -38 (°C)
